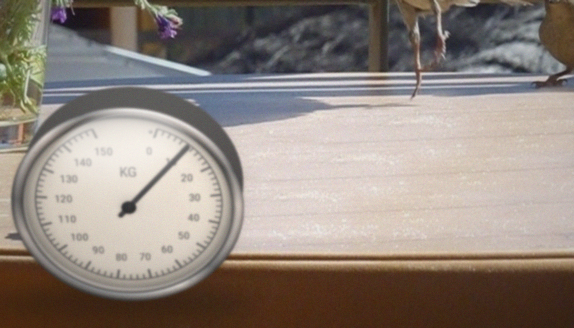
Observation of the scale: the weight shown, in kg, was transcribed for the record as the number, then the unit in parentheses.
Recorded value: 10 (kg)
